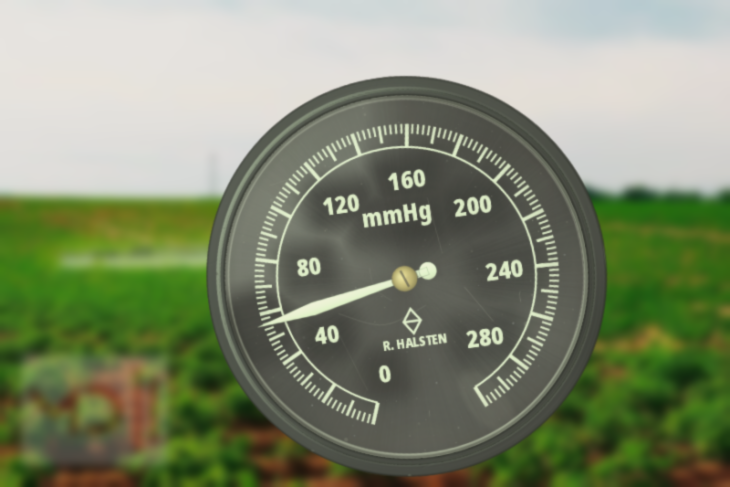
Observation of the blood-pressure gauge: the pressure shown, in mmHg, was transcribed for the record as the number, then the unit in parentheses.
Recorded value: 56 (mmHg)
